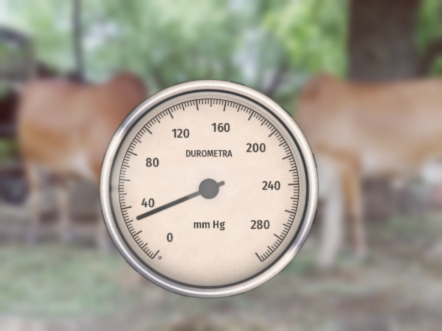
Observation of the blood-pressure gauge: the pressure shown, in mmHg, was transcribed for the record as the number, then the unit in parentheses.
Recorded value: 30 (mmHg)
